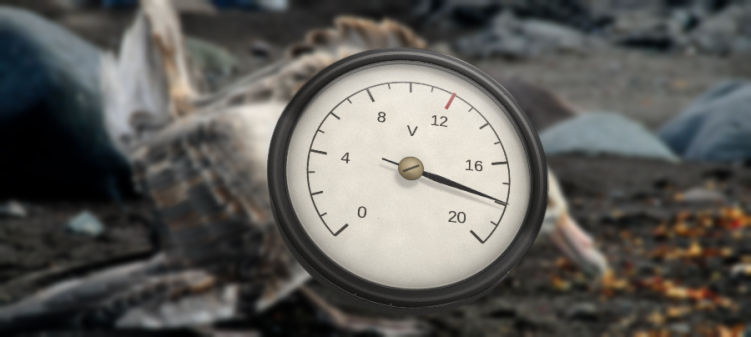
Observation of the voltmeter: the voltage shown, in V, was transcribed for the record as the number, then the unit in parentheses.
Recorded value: 18 (V)
